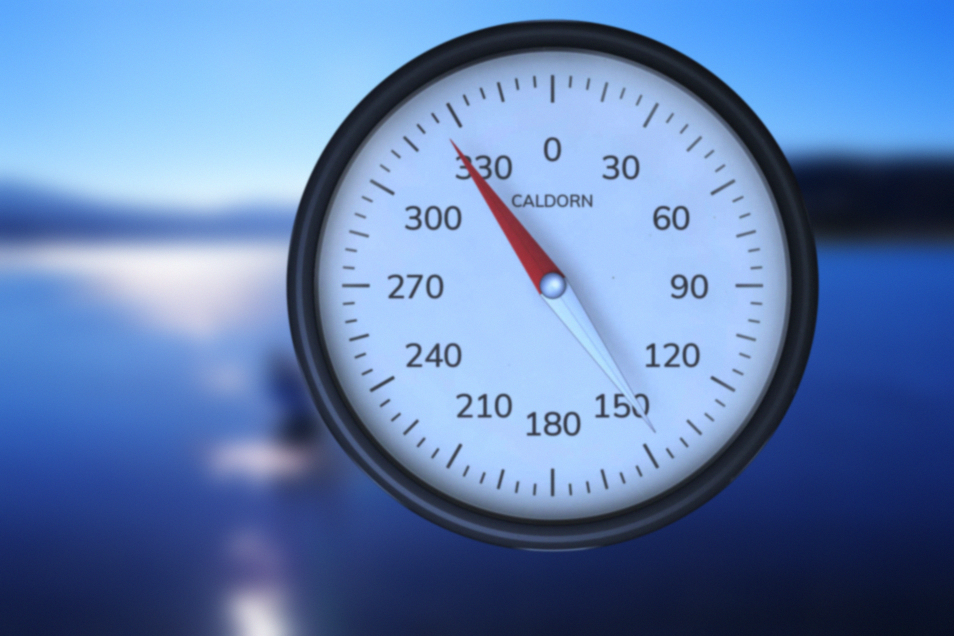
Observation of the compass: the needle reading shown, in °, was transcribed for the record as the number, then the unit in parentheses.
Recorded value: 325 (°)
